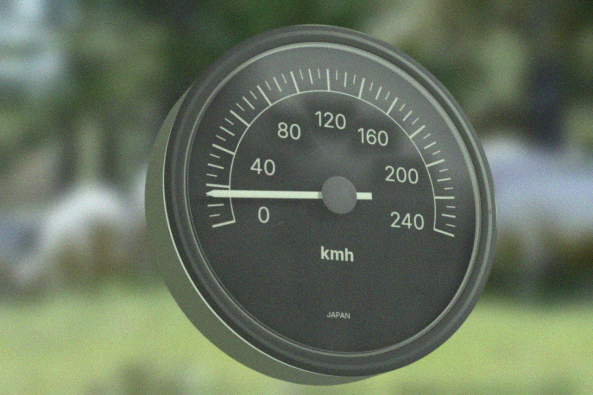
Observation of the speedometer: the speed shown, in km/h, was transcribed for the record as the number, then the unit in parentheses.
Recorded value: 15 (km/h)
